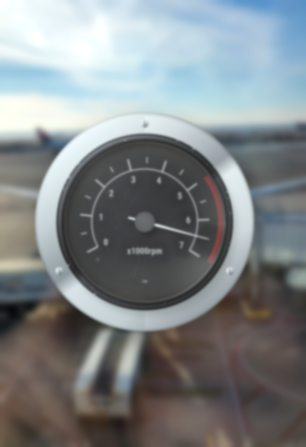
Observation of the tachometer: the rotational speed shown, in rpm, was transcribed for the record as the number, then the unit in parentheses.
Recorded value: 6500 (rpm)
